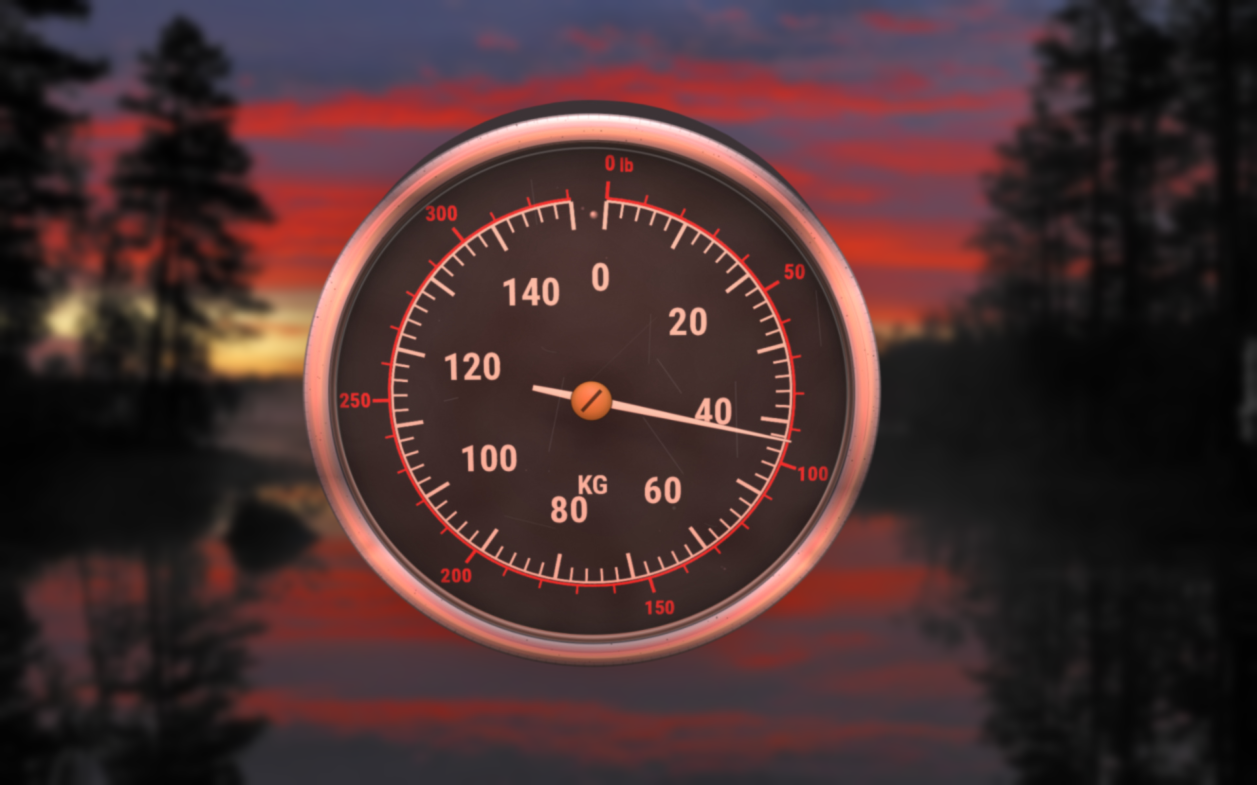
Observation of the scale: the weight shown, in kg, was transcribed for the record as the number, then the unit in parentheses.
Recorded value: 42 (kg)
